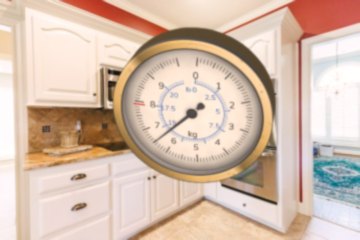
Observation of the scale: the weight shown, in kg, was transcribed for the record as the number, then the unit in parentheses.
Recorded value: 6.5 (kg)
